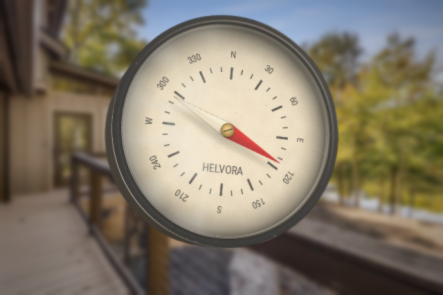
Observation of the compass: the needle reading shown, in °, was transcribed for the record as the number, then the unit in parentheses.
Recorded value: 115 (°)
